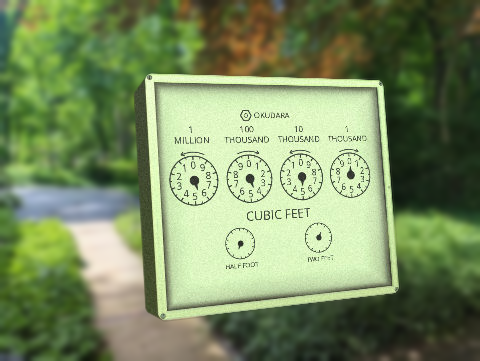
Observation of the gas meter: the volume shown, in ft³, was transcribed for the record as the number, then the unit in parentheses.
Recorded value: 545000 (ft³)
